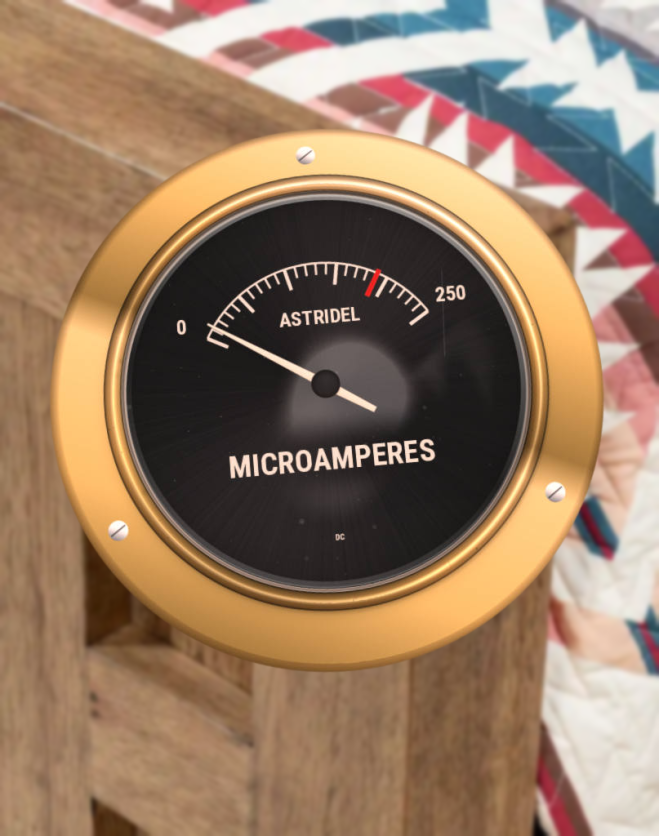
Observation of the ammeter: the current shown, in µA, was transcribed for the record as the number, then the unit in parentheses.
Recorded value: 10 (µA)
